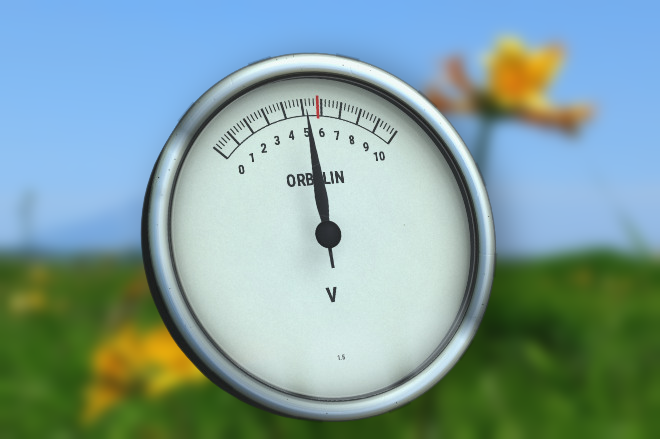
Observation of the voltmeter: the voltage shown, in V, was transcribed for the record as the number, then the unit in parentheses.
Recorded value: 5 (V)
